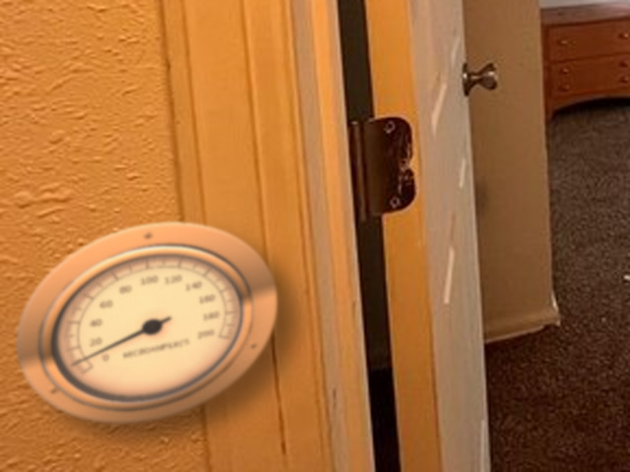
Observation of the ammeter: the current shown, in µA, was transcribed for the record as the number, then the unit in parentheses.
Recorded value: 10 (µA)
